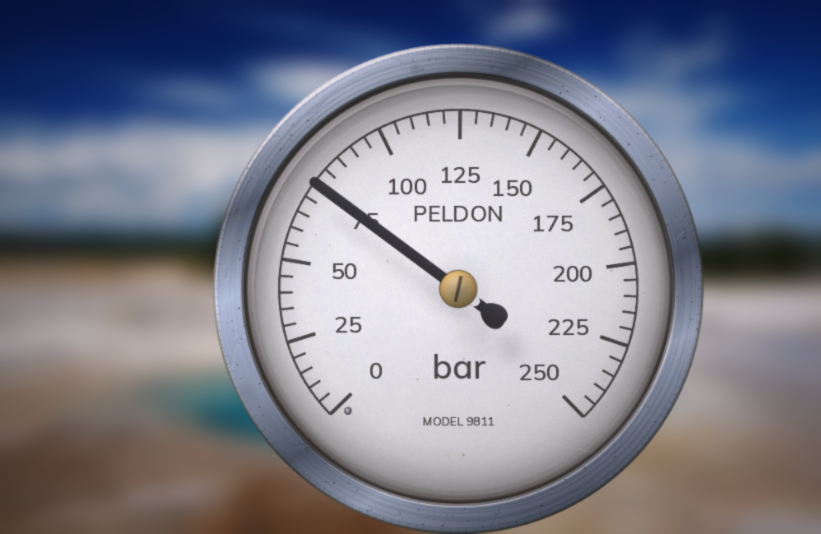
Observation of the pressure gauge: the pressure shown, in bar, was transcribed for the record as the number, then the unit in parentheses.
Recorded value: 75 (bar)
